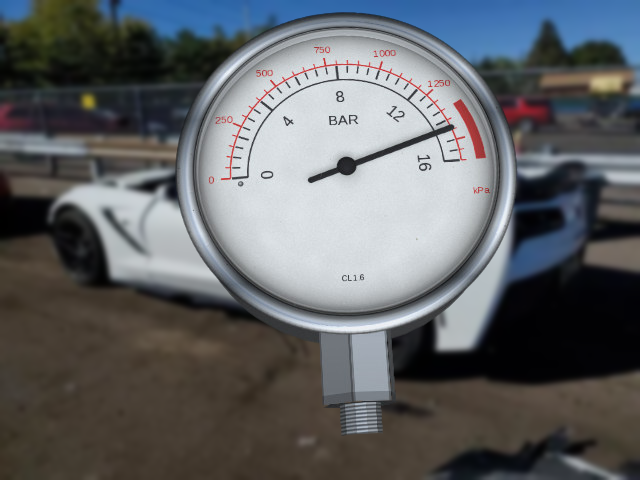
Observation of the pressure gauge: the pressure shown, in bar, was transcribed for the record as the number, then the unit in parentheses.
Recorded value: 14.5 (bar)
